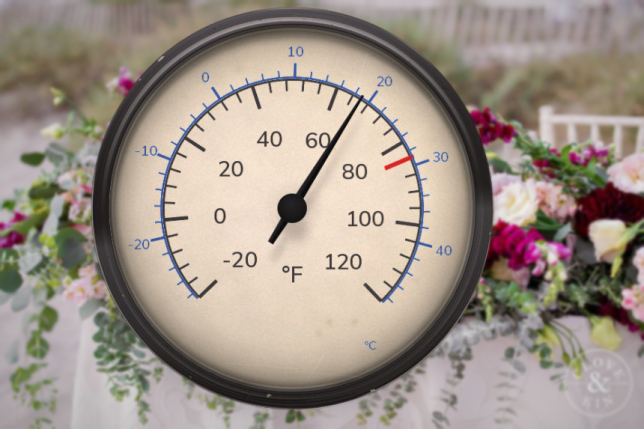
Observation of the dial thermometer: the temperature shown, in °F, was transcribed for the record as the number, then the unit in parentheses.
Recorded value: 66 (°F)
